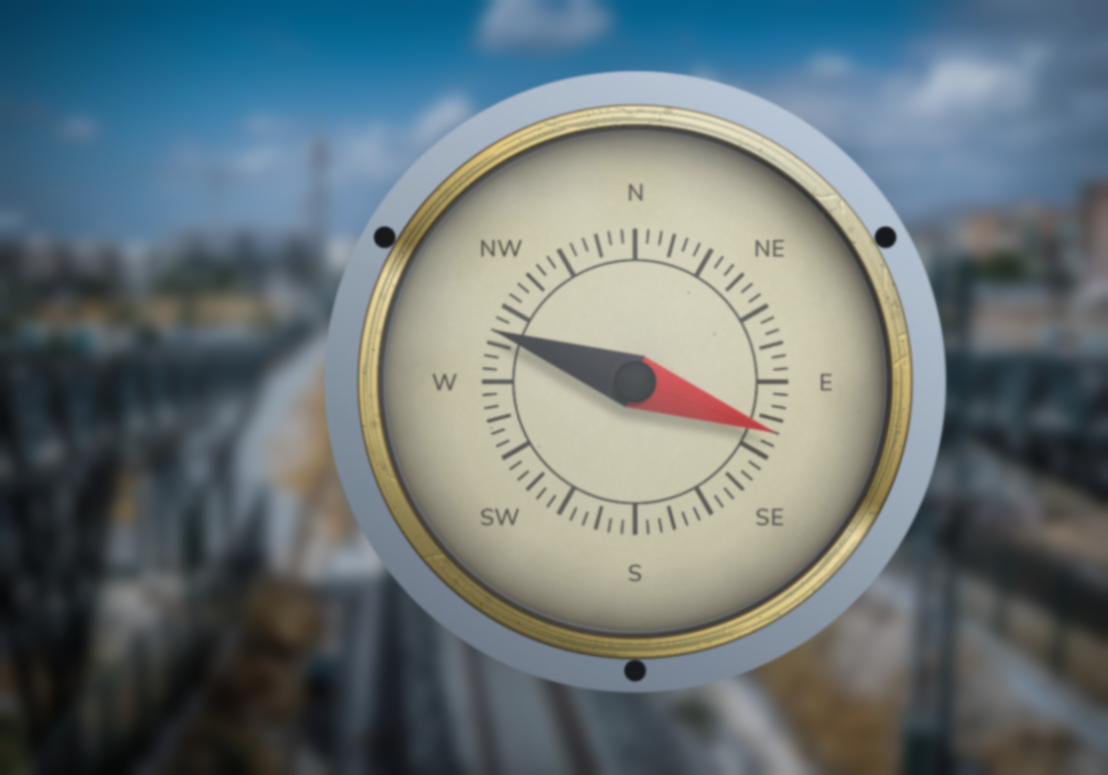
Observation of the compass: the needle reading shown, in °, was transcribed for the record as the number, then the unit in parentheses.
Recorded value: 110 (°)
